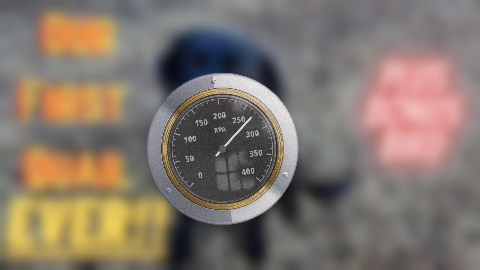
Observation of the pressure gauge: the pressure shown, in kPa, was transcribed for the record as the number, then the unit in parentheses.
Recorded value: 270 (kPa)
